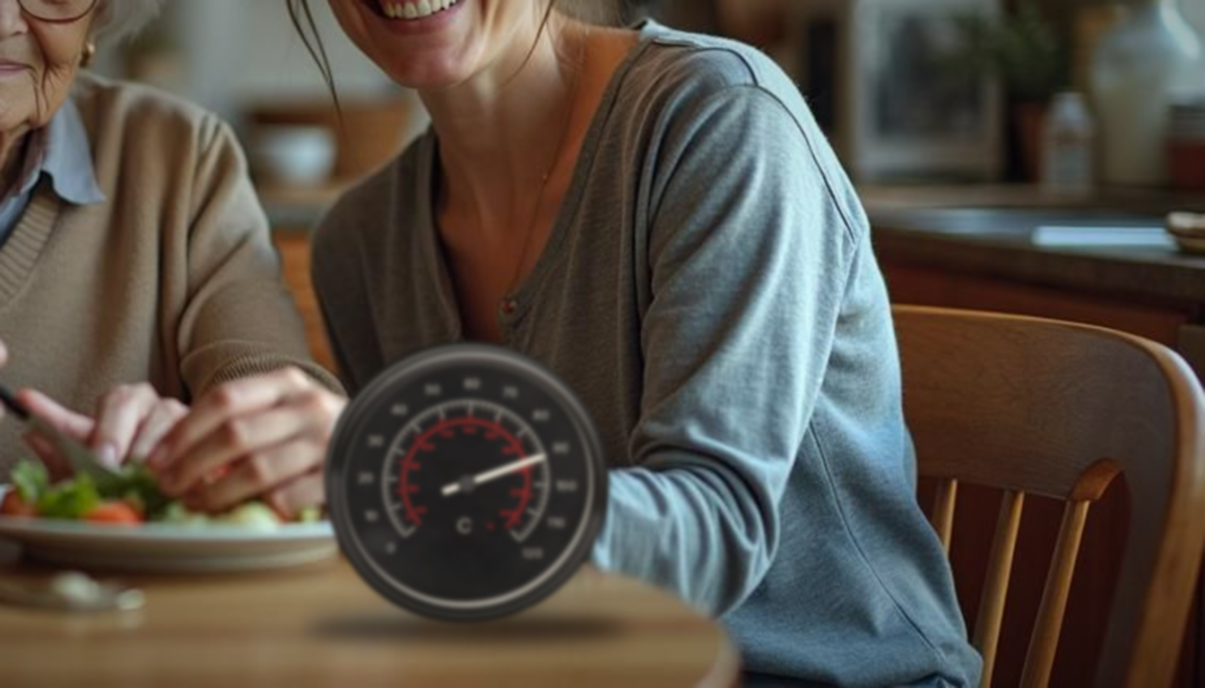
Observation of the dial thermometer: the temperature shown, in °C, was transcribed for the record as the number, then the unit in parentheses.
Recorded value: 90 (°C)
